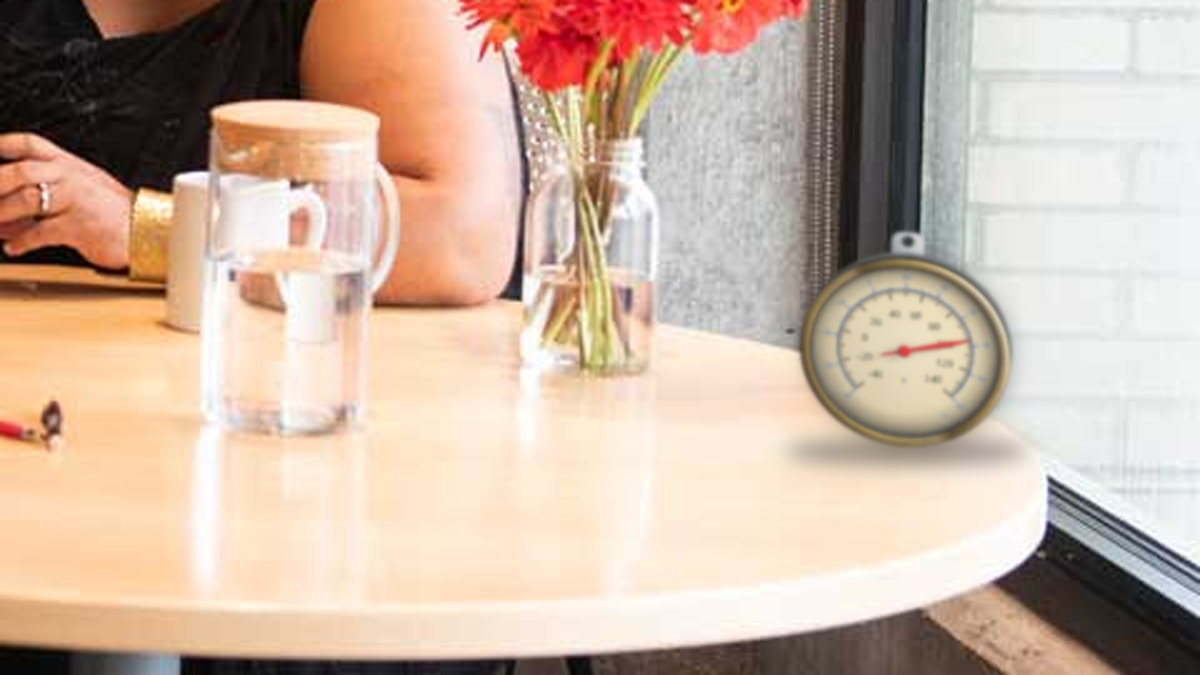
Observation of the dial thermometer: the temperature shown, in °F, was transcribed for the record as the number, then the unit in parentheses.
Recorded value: 100 (°F)
